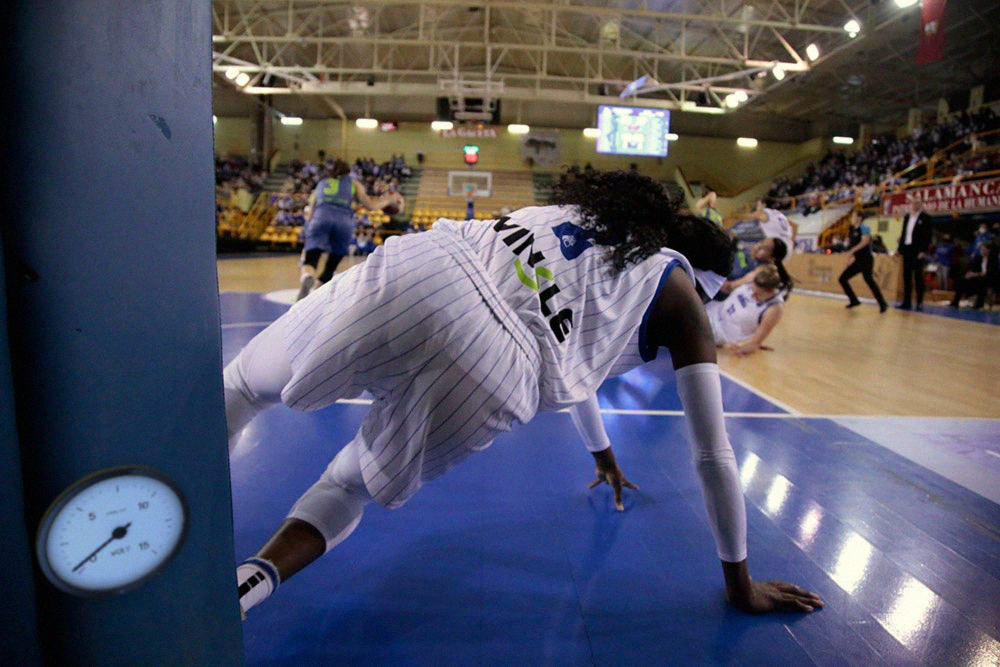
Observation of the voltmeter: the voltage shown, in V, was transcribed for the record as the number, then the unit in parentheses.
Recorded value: 0.5 (V)
